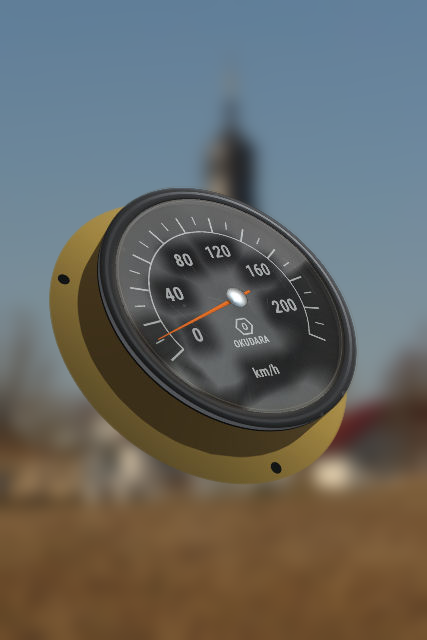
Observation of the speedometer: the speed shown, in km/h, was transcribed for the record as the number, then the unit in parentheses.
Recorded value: 10 (km/h)
